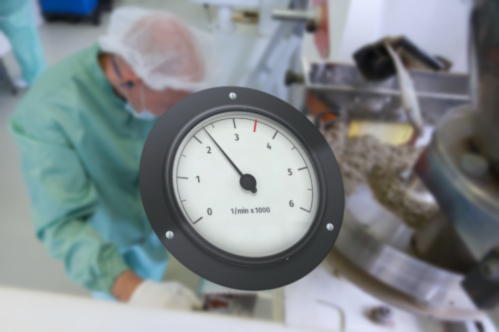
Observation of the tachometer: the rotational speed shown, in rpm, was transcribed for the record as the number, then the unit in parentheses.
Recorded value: 2250 (rpm)
